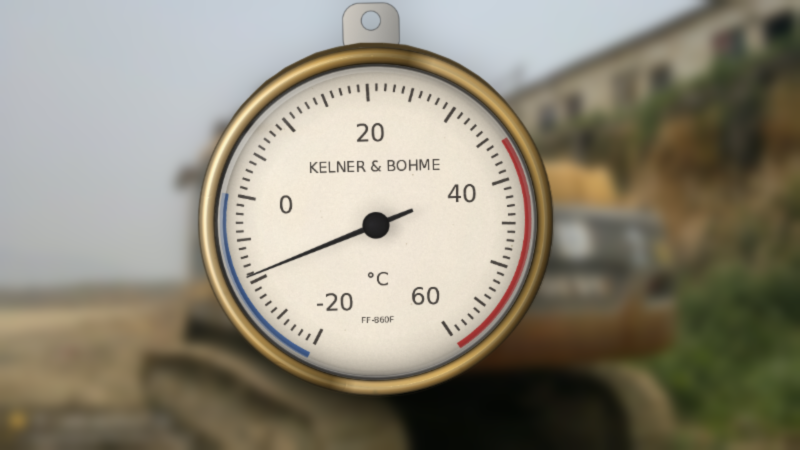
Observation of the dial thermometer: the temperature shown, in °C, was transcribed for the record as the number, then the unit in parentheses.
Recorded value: -9 (°C)
